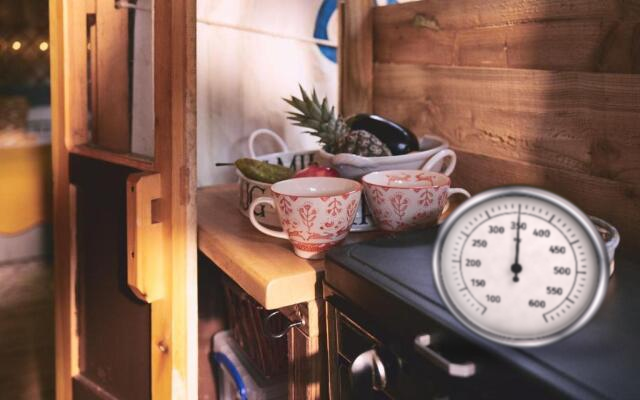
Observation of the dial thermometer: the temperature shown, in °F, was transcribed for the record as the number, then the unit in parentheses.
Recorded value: 350 (°F)
